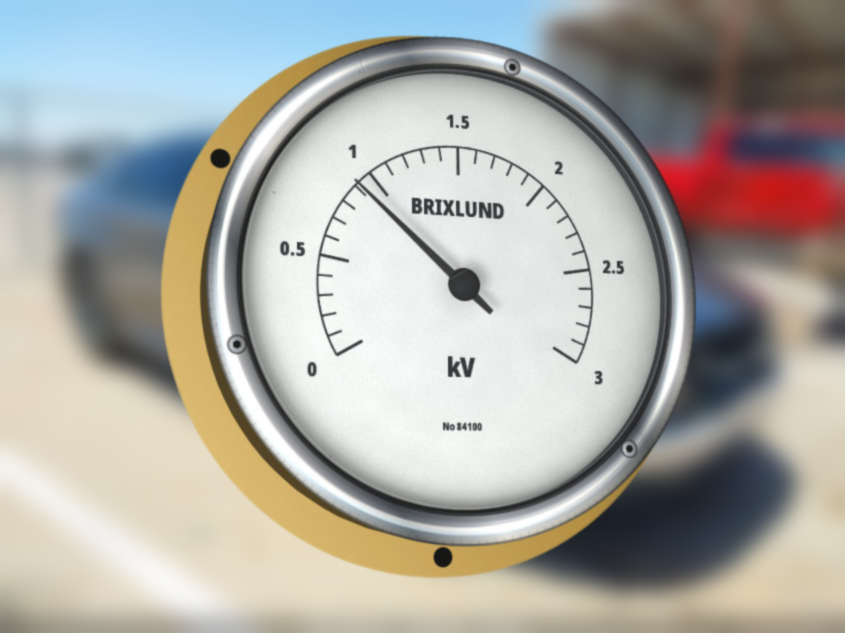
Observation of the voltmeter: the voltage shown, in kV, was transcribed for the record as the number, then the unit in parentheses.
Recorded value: 0.9 (kV)
